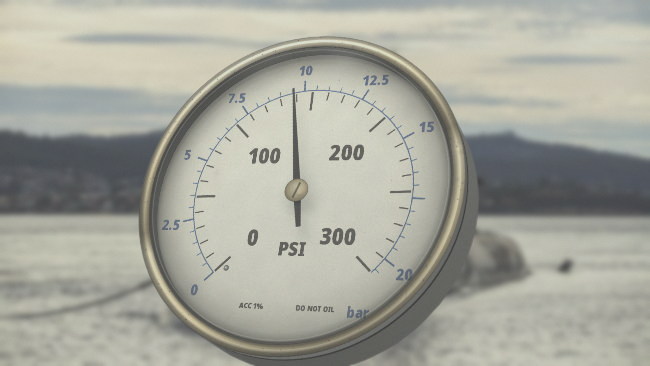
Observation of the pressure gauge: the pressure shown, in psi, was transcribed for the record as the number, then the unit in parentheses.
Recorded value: 140 (psi)
